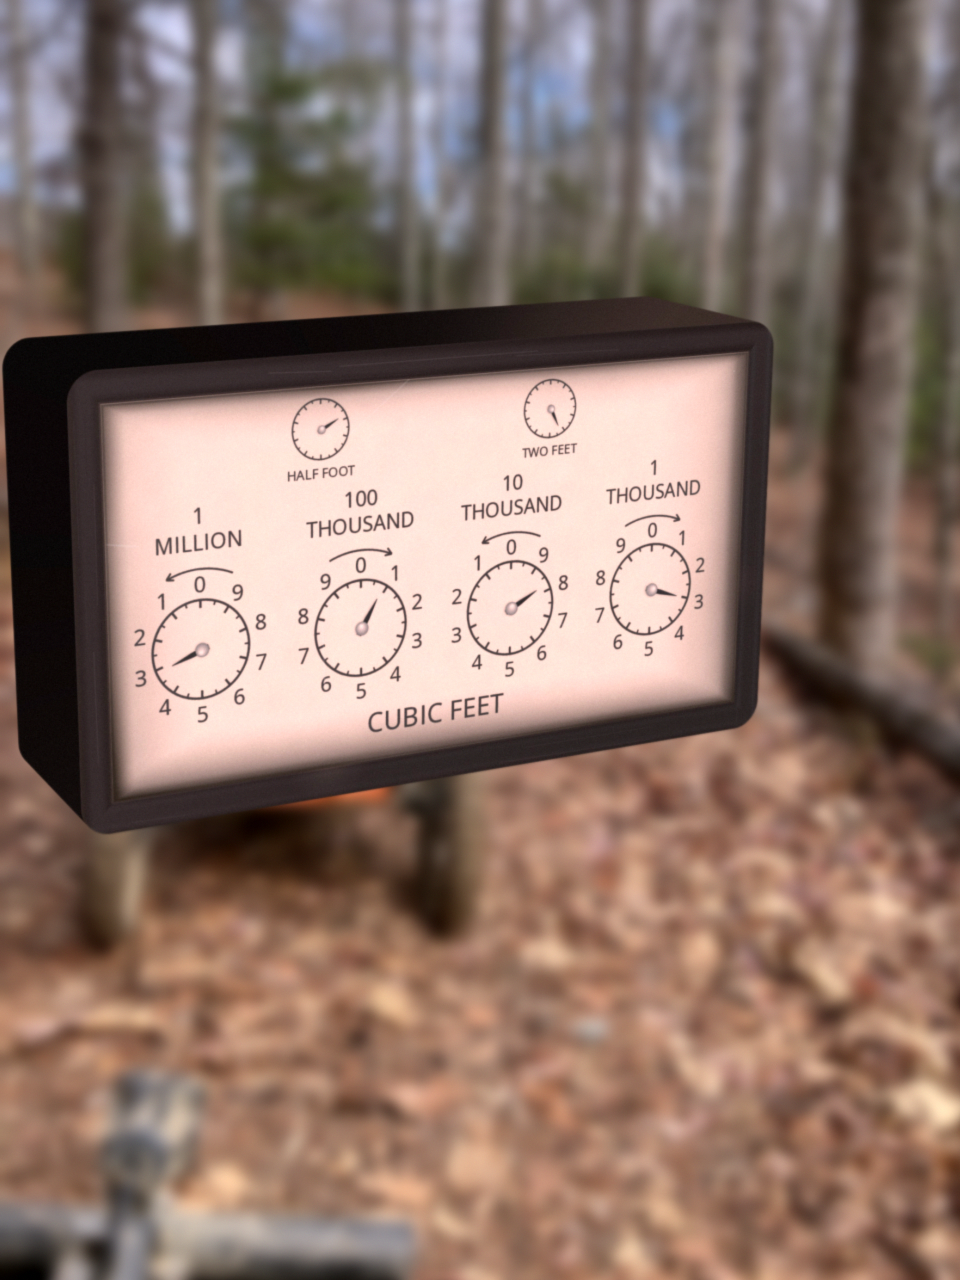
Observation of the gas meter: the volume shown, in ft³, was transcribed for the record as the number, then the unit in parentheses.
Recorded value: 308300 (ft³)
